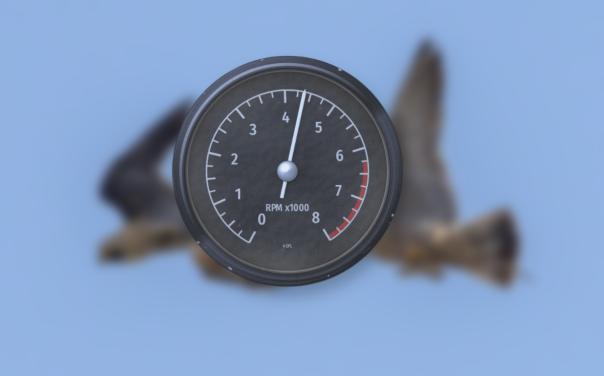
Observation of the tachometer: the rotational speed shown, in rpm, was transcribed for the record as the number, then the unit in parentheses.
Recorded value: 4375 (rpm)
